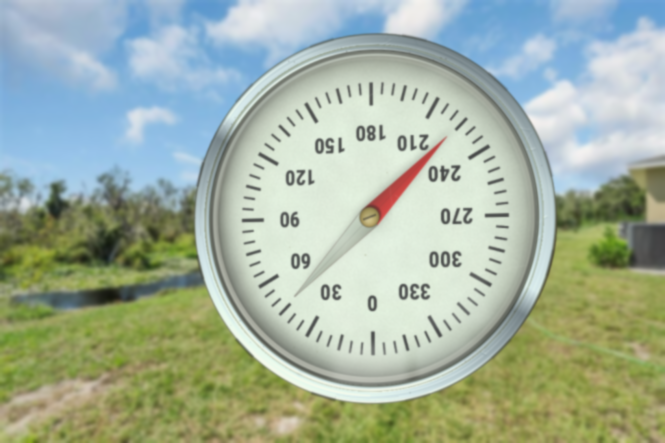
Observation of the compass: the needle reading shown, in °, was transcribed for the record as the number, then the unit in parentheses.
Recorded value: 225 (°)
